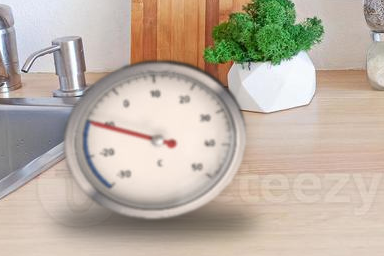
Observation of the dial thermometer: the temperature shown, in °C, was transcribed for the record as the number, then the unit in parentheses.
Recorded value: -10 (°C)
